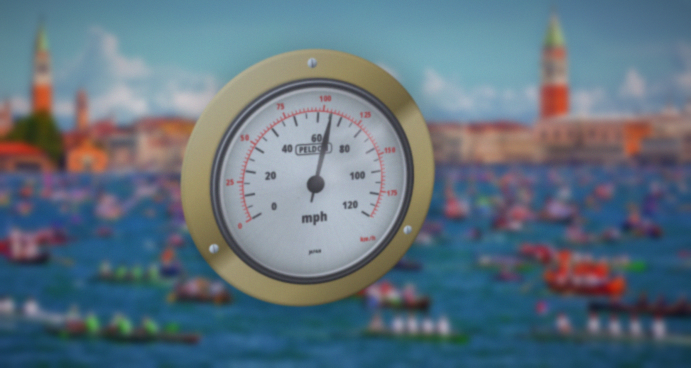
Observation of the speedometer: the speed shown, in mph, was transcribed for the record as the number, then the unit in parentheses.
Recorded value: 65 (mph)
